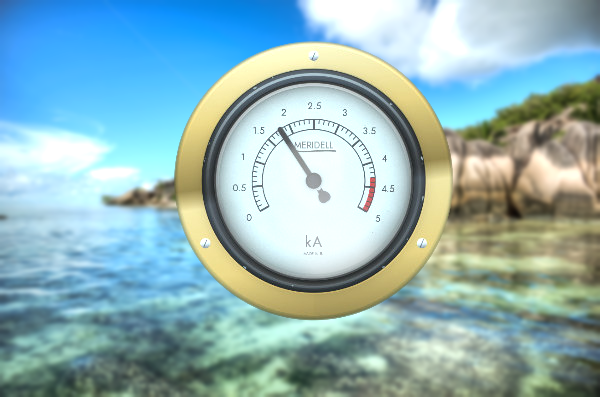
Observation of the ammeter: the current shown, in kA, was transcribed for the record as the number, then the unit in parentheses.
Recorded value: 1.8 (kA)
